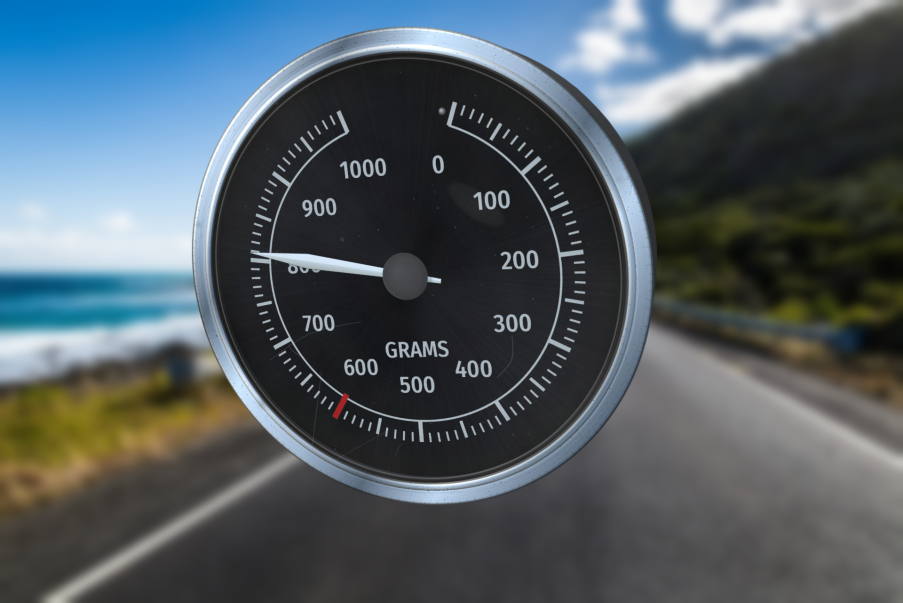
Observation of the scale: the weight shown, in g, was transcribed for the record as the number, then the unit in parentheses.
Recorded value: 810 (g)
